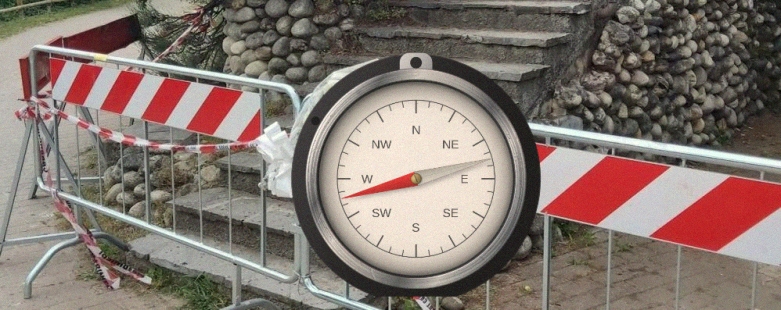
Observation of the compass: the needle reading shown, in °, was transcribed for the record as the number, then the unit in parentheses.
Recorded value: 255 (°)
